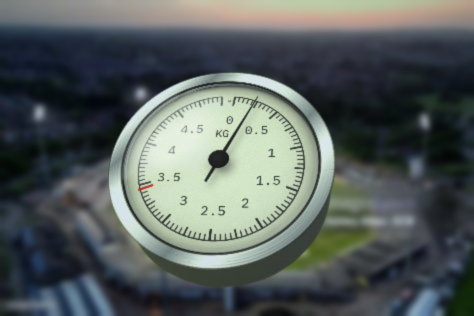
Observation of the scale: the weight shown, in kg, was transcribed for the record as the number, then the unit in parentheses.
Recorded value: 0.25 (kg)
